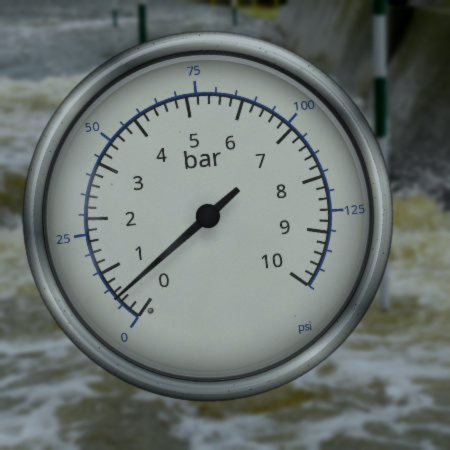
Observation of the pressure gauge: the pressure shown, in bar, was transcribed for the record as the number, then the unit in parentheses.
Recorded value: 0.5 (bar)
